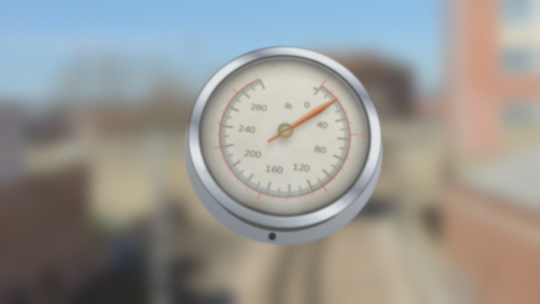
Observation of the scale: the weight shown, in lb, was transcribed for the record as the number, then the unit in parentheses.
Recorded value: 20 (lb)
